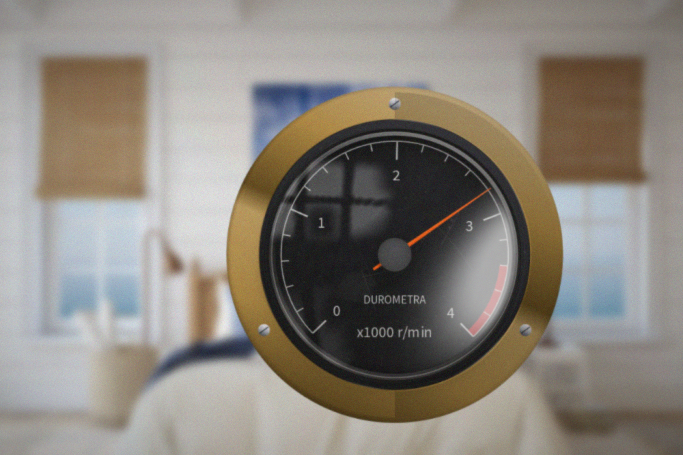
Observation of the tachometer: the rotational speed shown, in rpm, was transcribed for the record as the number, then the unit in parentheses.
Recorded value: 2800 (rpm)
